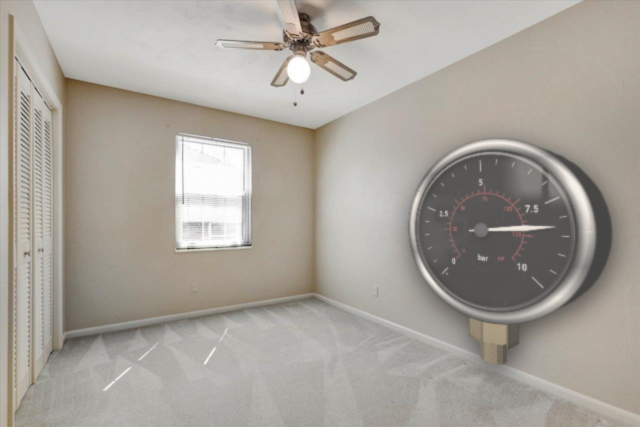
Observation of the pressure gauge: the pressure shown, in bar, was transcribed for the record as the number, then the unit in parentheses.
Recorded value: 8.25 (bar)
